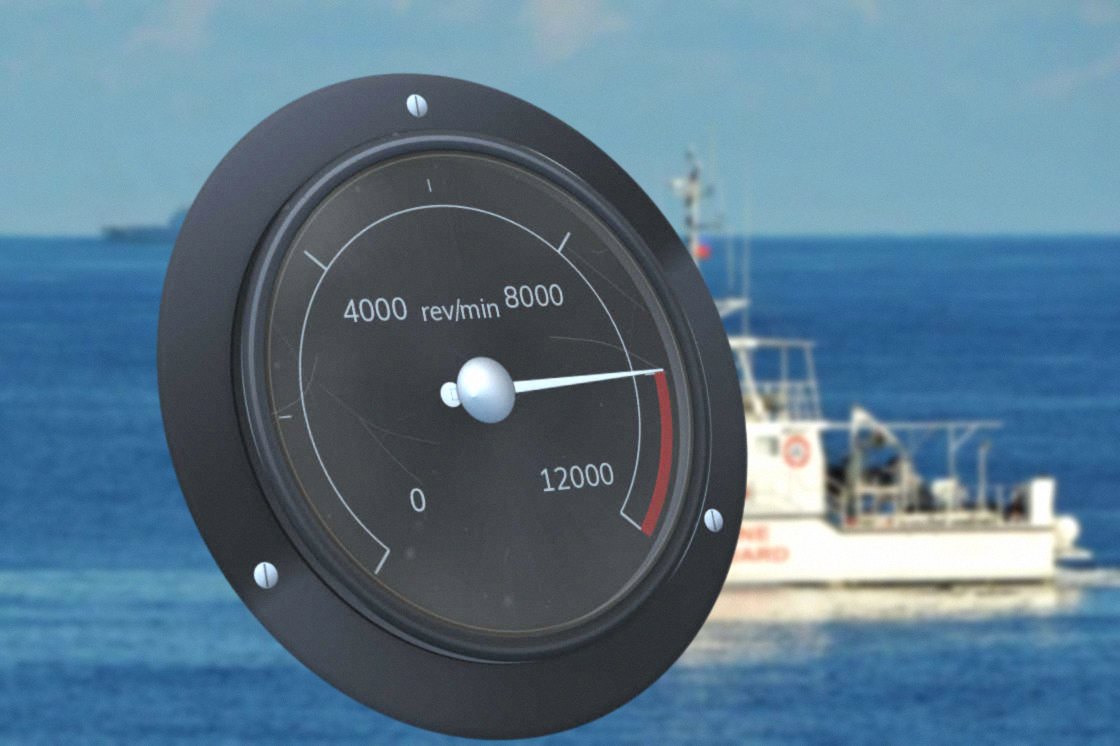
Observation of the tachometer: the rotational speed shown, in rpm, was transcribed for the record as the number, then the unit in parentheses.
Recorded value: 10000 (rpm)
